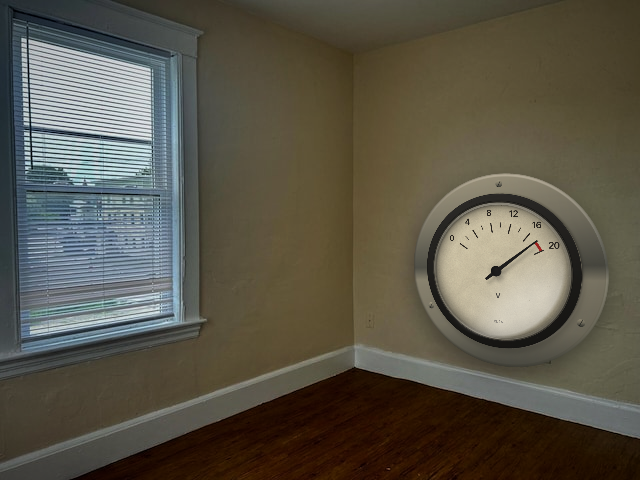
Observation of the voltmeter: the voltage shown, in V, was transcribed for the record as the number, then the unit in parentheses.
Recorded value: 18 (V)
